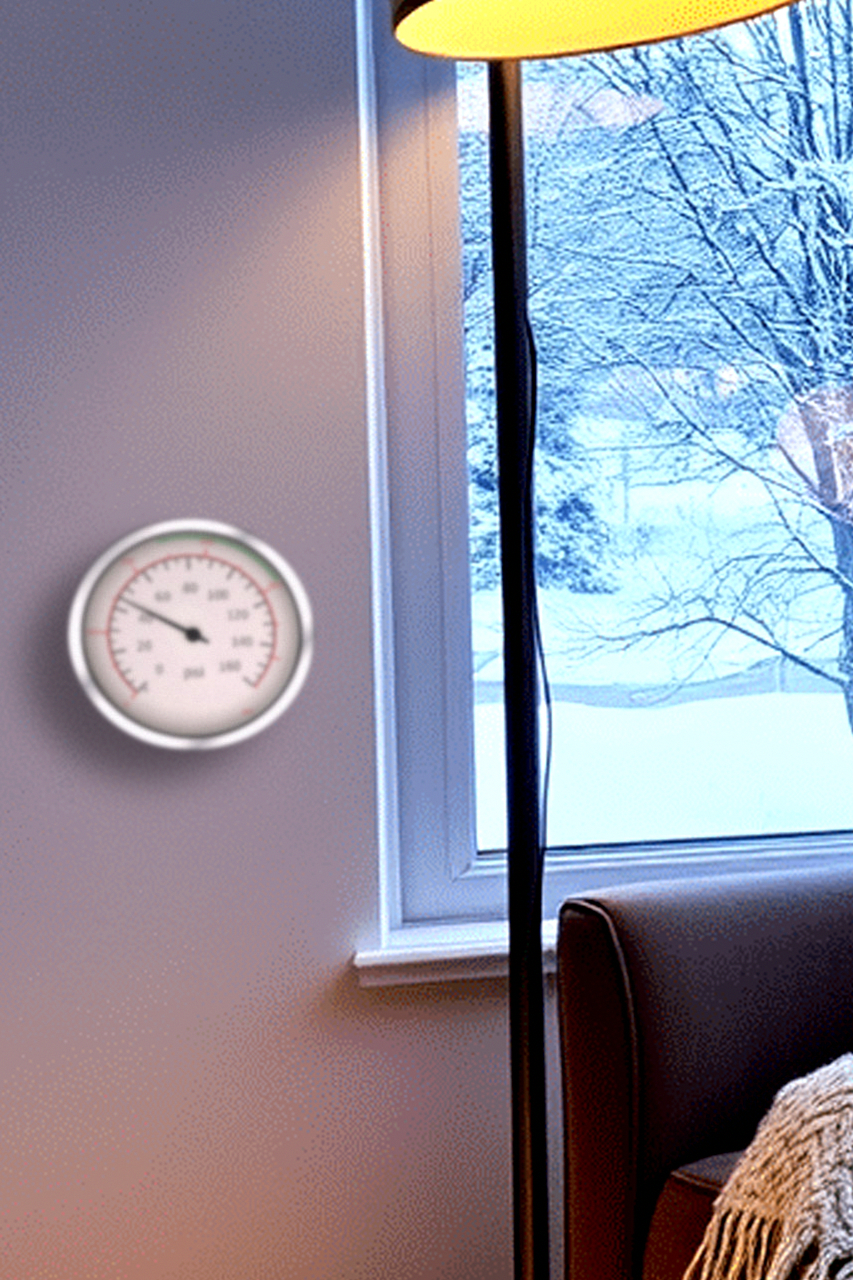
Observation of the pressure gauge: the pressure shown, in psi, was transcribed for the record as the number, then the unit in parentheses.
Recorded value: 45 (psi)
